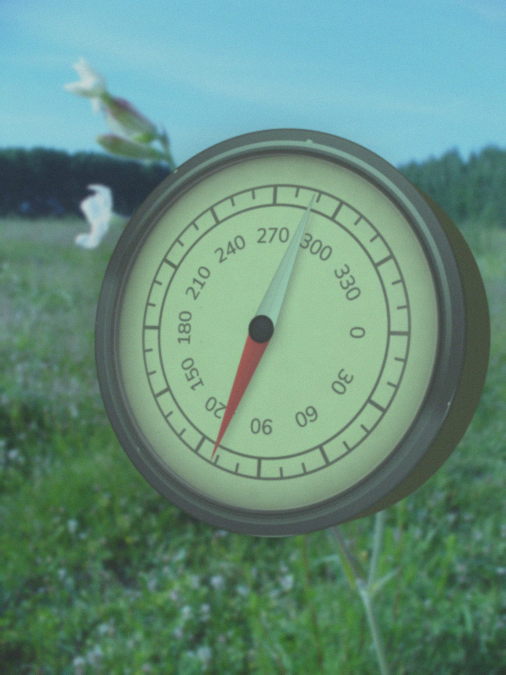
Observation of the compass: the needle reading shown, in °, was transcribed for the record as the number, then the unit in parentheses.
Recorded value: 110 (°)
